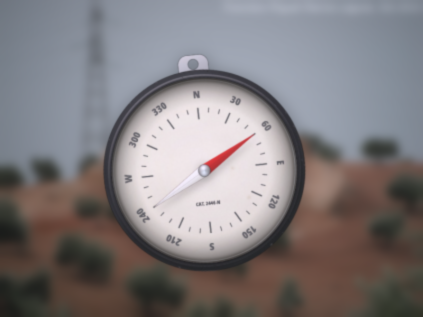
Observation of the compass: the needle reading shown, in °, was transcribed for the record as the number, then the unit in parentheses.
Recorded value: 60 (°)
